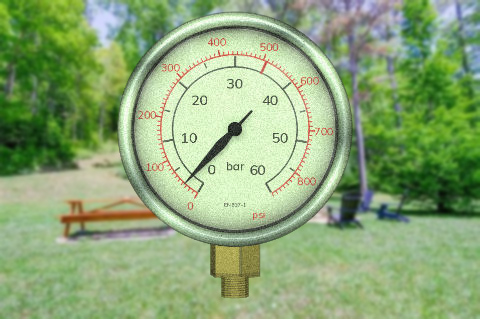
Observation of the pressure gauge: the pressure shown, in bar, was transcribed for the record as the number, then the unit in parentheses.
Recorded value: 2.5 (bar)
